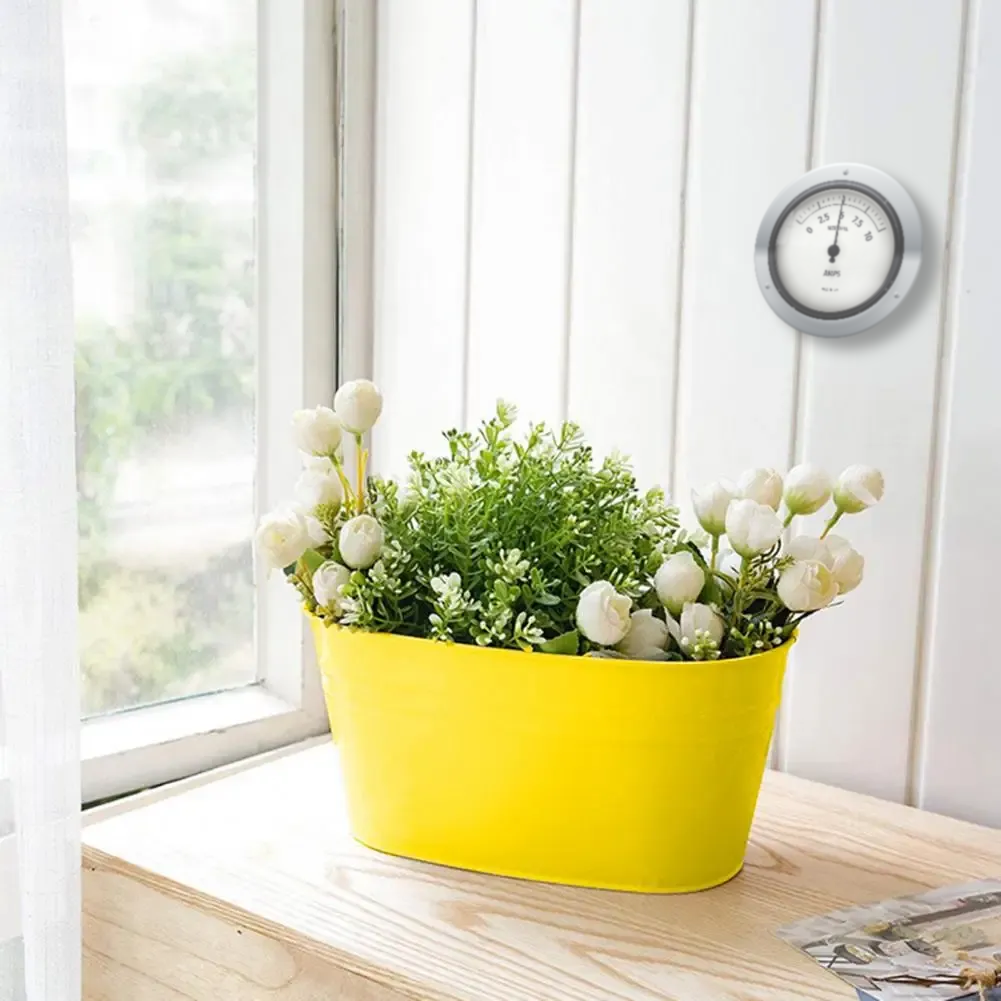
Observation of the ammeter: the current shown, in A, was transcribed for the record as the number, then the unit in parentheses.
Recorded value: 5 (A)
